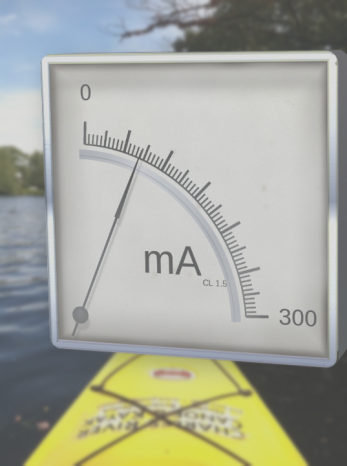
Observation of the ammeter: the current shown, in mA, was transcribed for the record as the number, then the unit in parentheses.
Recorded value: 70 (mA)
